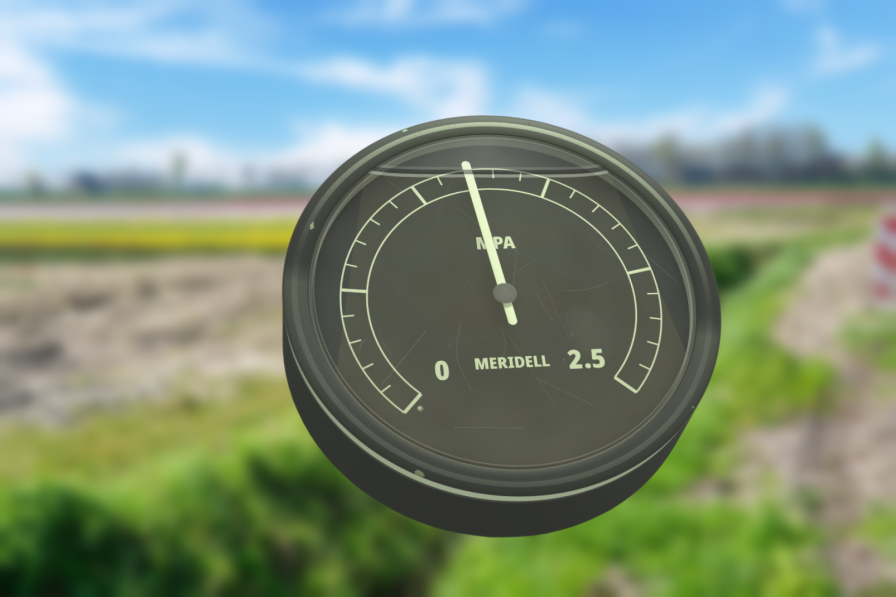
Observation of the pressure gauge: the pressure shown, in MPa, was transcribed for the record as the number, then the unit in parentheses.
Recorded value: 1.2 (MPa)
